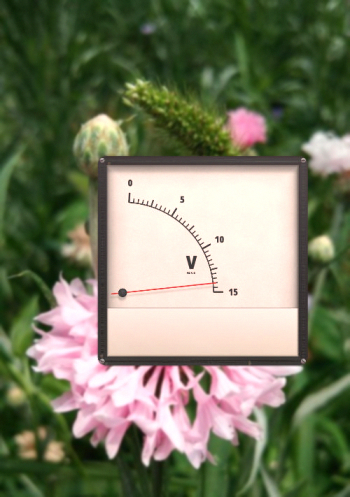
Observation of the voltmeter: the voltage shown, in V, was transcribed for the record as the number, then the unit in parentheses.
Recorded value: 14 (V)
